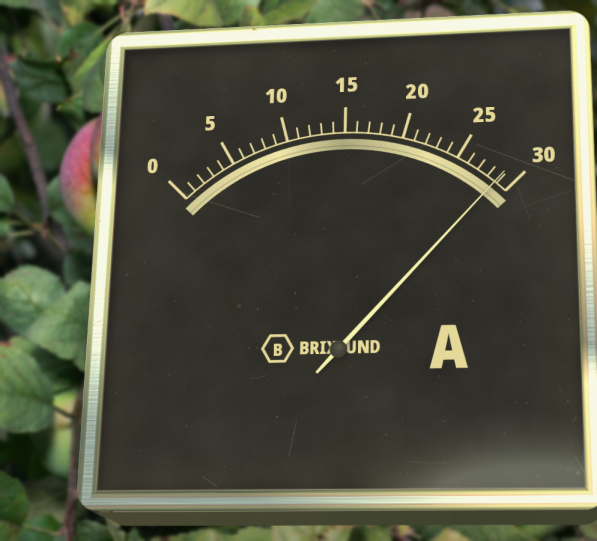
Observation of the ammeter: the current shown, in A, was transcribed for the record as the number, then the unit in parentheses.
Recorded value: 29 (A)
